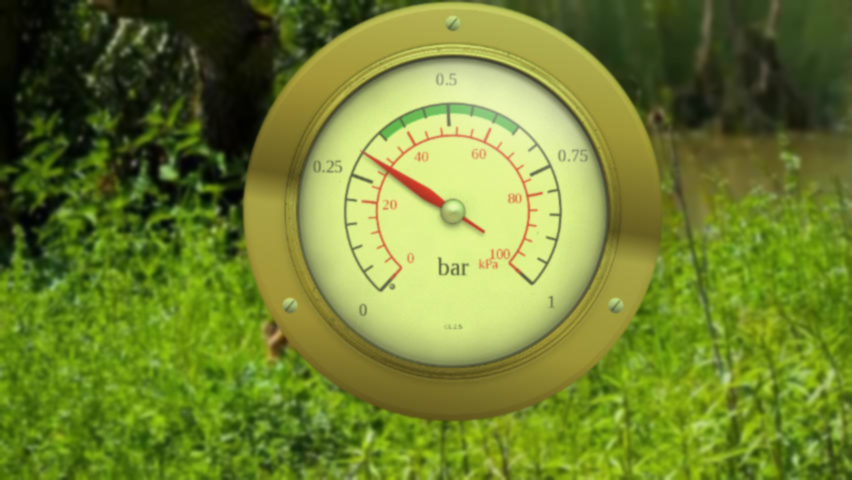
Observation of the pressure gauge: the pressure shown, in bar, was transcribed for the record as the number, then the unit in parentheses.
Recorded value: 0.3 (bar)
